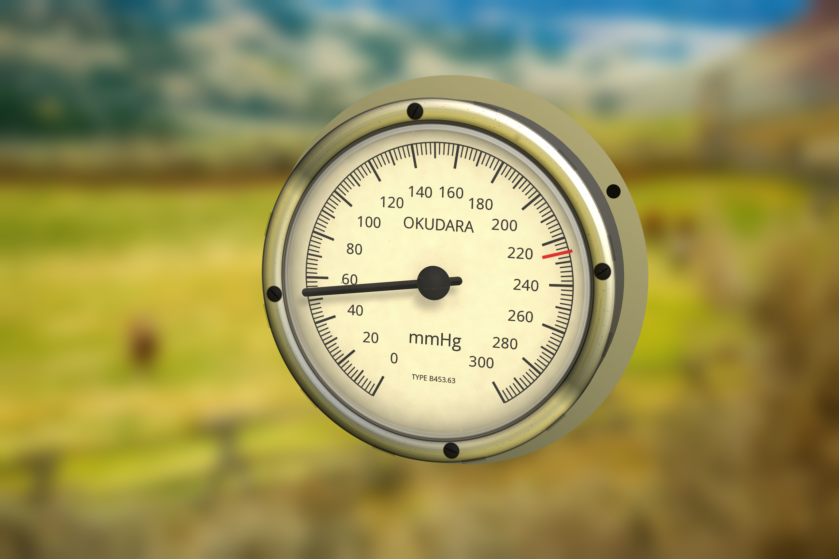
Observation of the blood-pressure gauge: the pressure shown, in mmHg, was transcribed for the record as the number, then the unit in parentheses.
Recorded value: 54 (mmHg)
